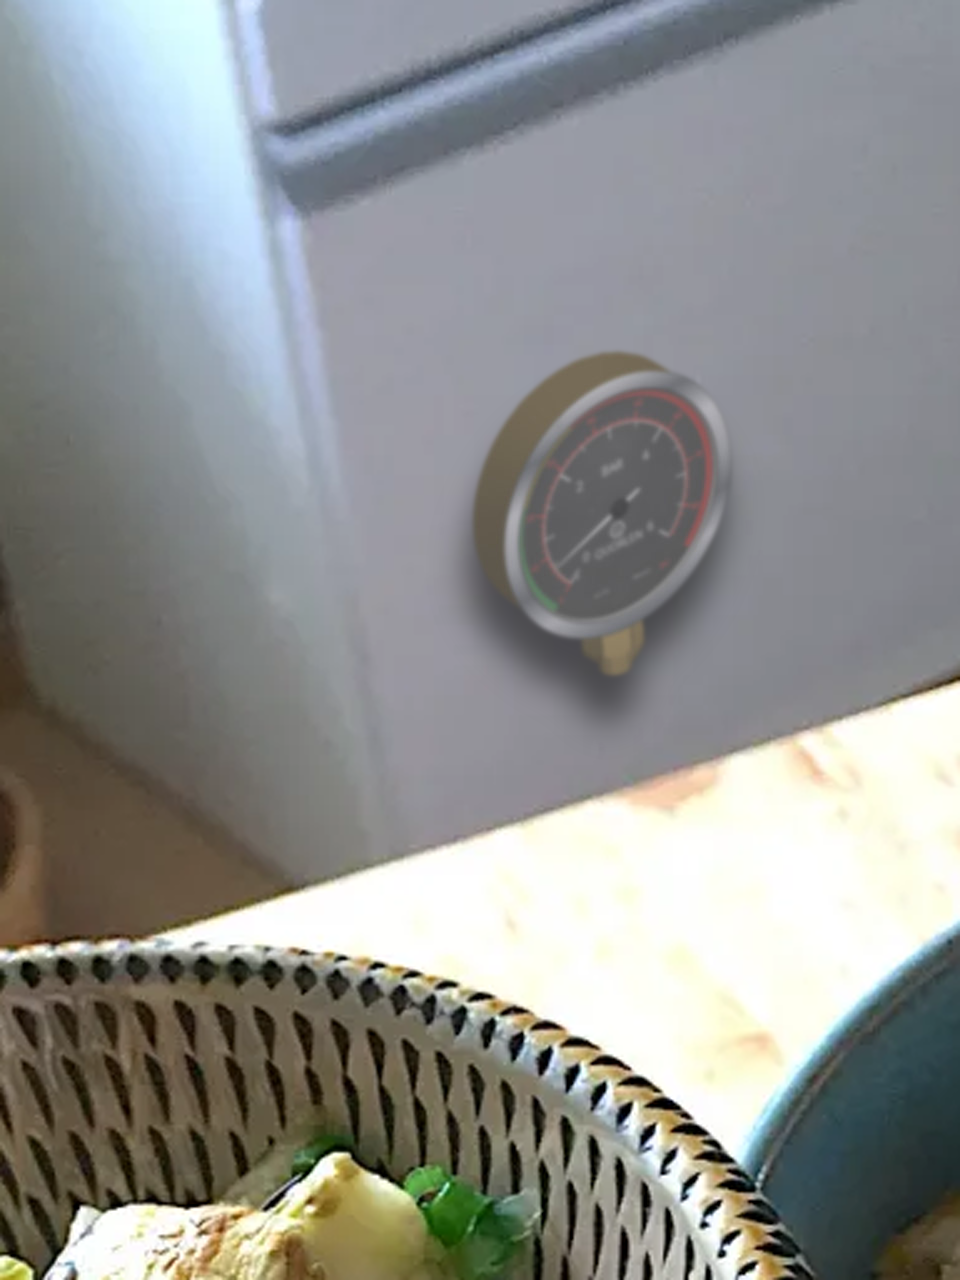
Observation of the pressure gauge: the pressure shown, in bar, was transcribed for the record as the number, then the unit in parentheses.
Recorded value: 0.5 (bar)
